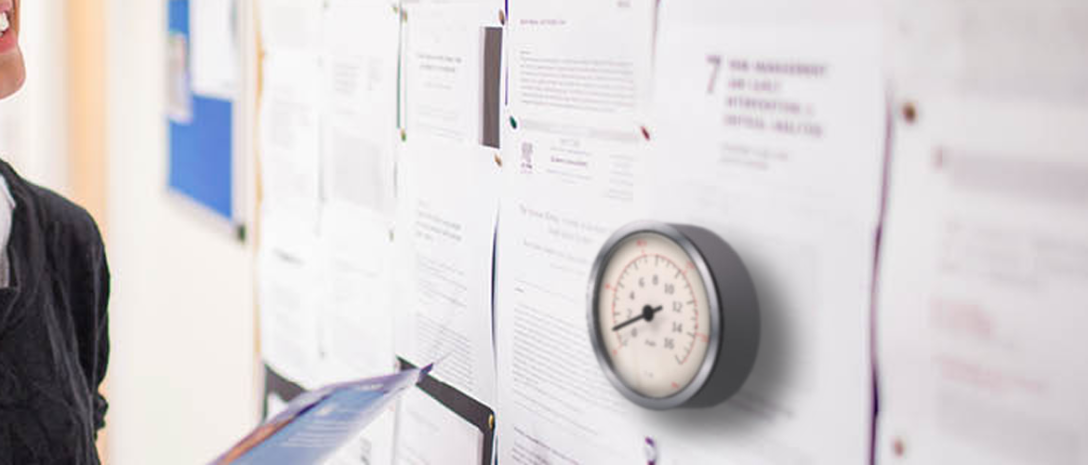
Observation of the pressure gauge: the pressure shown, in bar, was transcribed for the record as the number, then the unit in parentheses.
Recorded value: 1 (bar)
